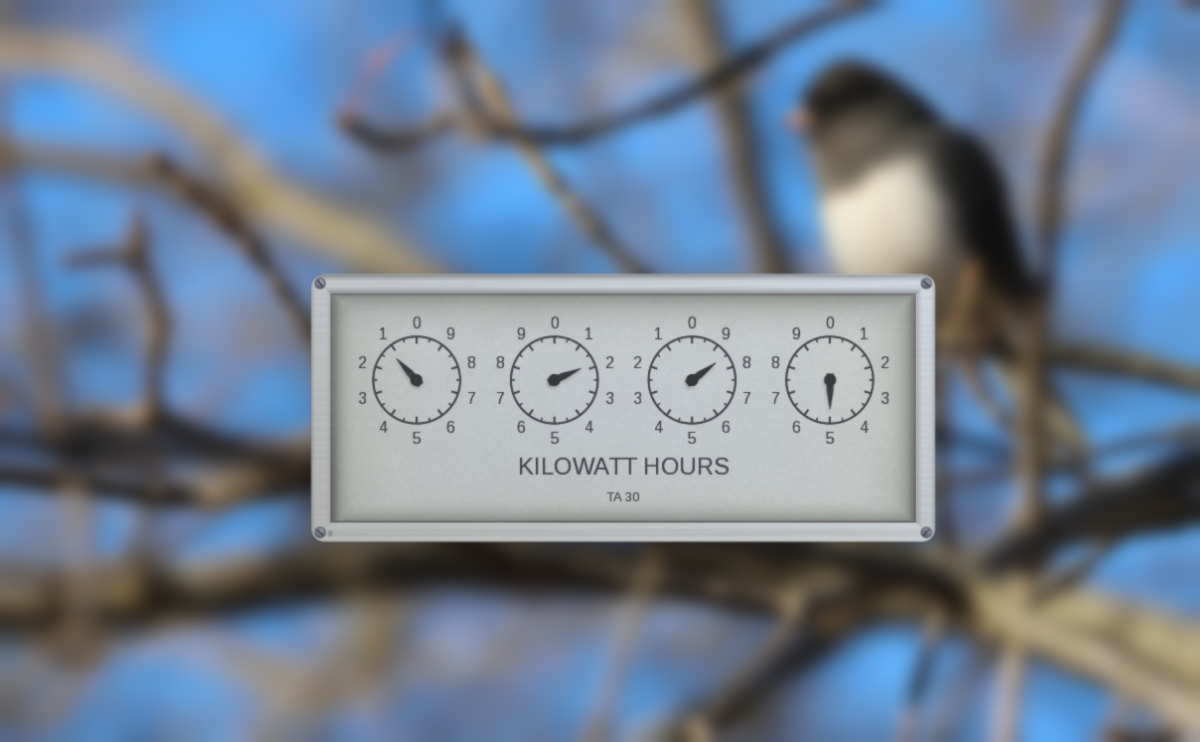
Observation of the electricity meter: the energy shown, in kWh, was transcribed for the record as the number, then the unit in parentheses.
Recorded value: 1185 (kWh)
